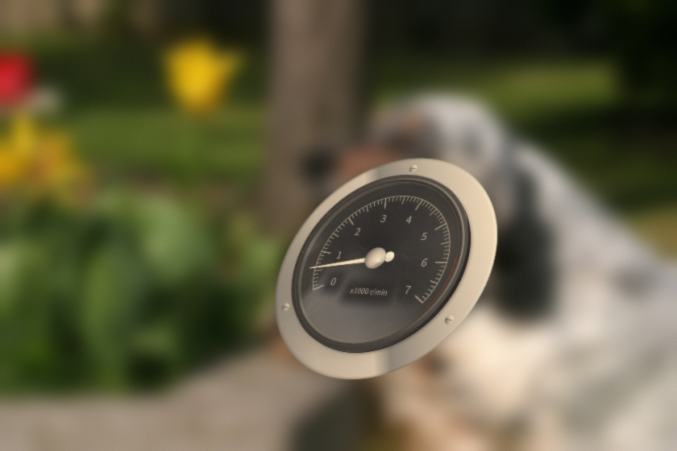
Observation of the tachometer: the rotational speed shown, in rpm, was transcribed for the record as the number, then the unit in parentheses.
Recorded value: 500 (rpm)
